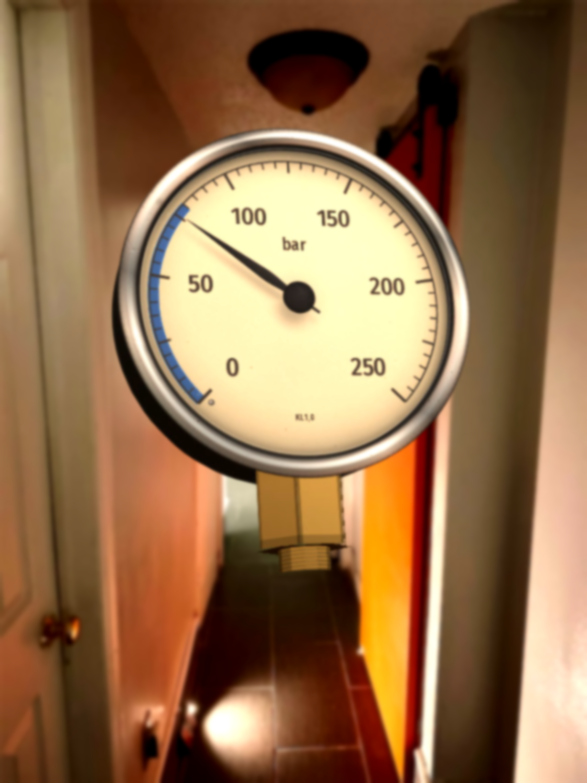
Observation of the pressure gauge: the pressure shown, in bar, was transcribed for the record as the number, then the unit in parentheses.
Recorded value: 75 (bar)
